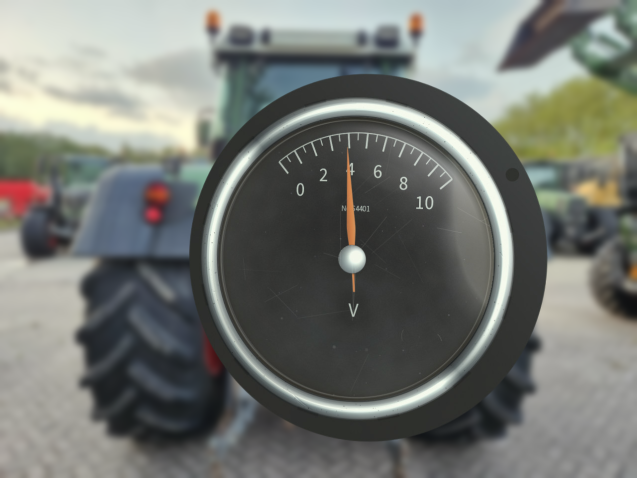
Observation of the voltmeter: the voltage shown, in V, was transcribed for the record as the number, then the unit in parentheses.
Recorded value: 4 (V)
